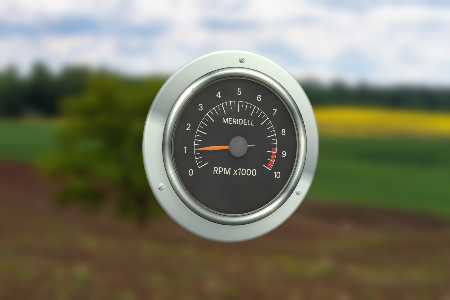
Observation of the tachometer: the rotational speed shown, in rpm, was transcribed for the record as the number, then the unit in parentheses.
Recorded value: 1000 (rpm)
